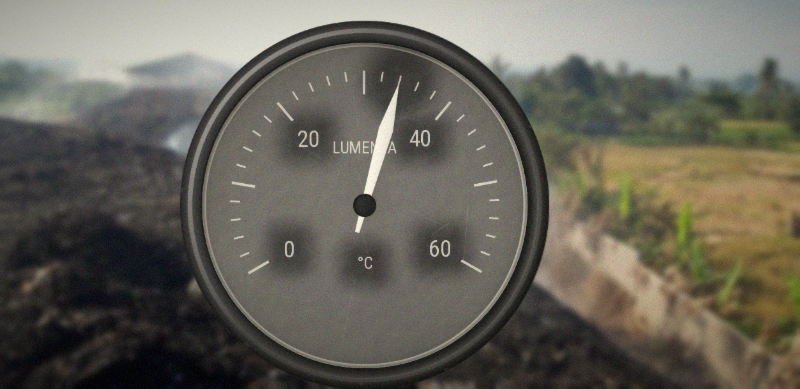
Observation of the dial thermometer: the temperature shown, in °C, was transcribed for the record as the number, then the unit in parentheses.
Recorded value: 34 (°C)
